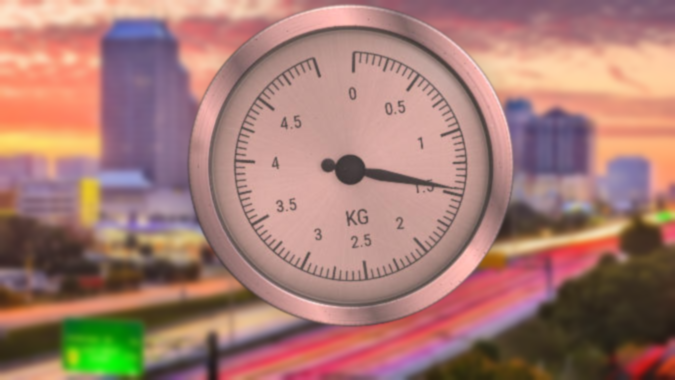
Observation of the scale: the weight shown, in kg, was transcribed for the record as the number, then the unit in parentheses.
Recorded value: 1.45 (kg)
